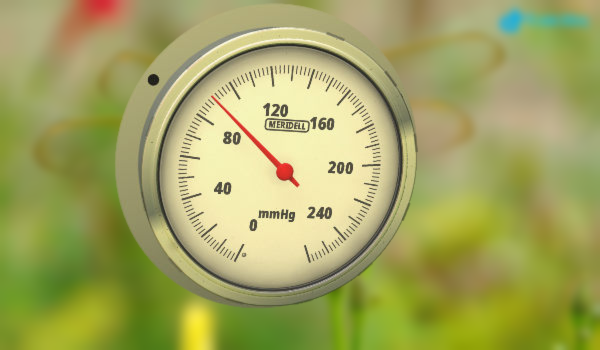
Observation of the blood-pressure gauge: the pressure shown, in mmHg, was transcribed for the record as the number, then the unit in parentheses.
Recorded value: 90 (mmHg)
